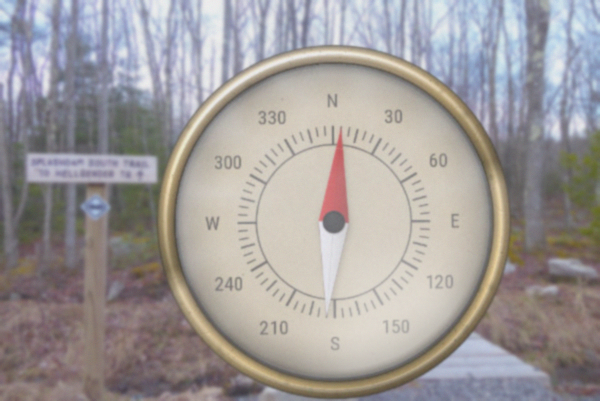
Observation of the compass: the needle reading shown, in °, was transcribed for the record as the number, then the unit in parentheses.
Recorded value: 5 (°)
